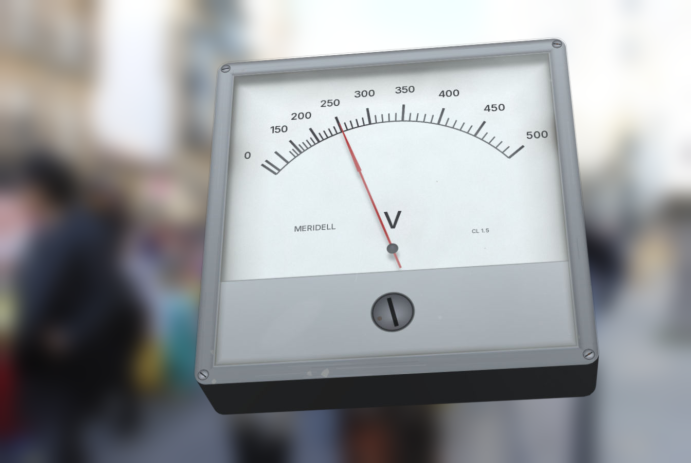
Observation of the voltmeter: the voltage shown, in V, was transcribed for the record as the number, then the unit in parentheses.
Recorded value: 250 (V)
